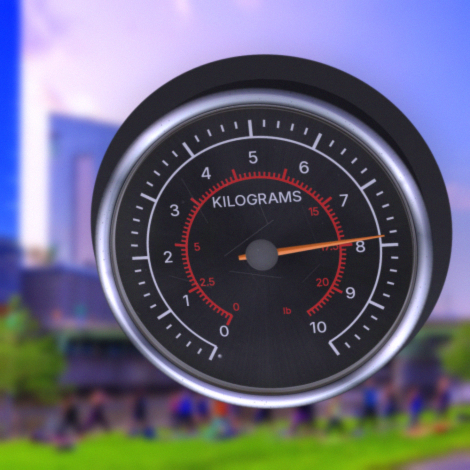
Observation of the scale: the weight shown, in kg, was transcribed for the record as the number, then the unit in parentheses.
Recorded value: 7.8 (kg)
